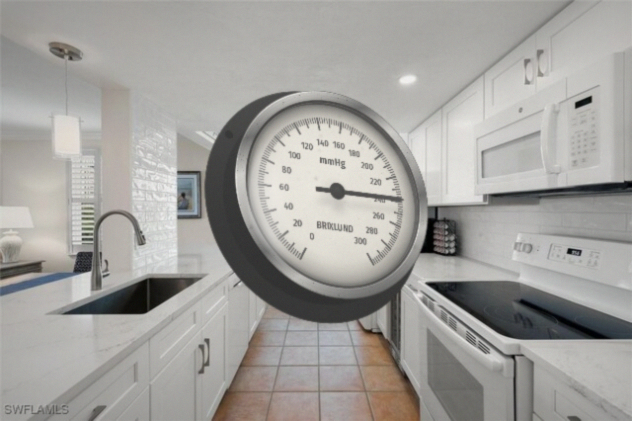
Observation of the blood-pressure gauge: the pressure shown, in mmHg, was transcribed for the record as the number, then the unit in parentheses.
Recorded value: 240 (mmHg)
